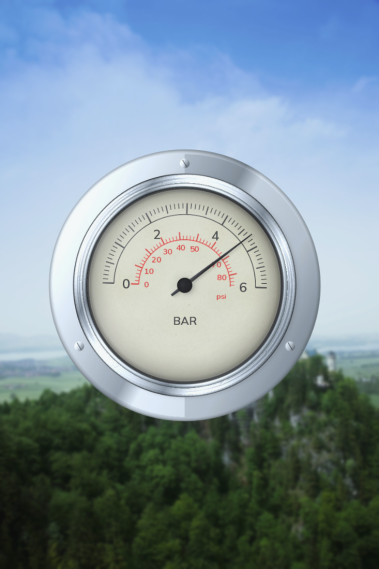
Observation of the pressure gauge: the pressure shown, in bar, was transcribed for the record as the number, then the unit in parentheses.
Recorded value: 4.7 (bar)
